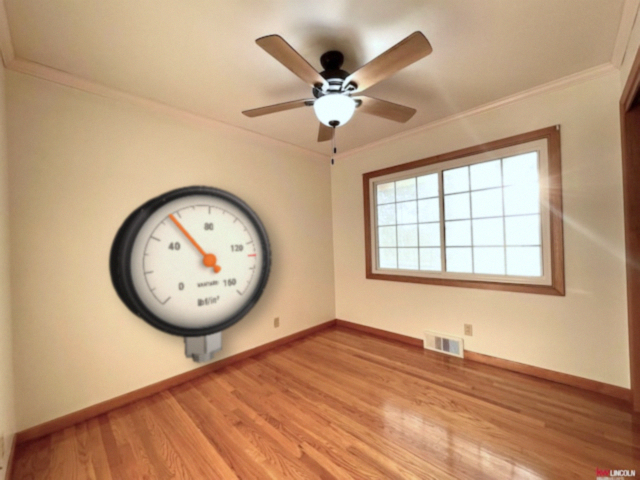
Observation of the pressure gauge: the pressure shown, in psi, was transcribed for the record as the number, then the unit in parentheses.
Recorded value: 55 (psi)
